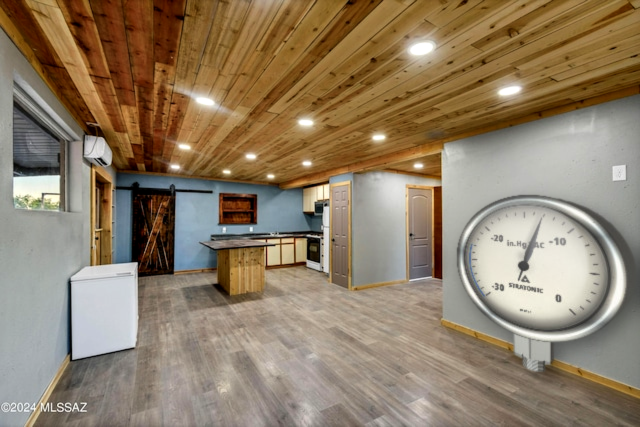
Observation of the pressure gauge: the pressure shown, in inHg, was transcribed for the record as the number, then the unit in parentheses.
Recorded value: -13 (inHg)
